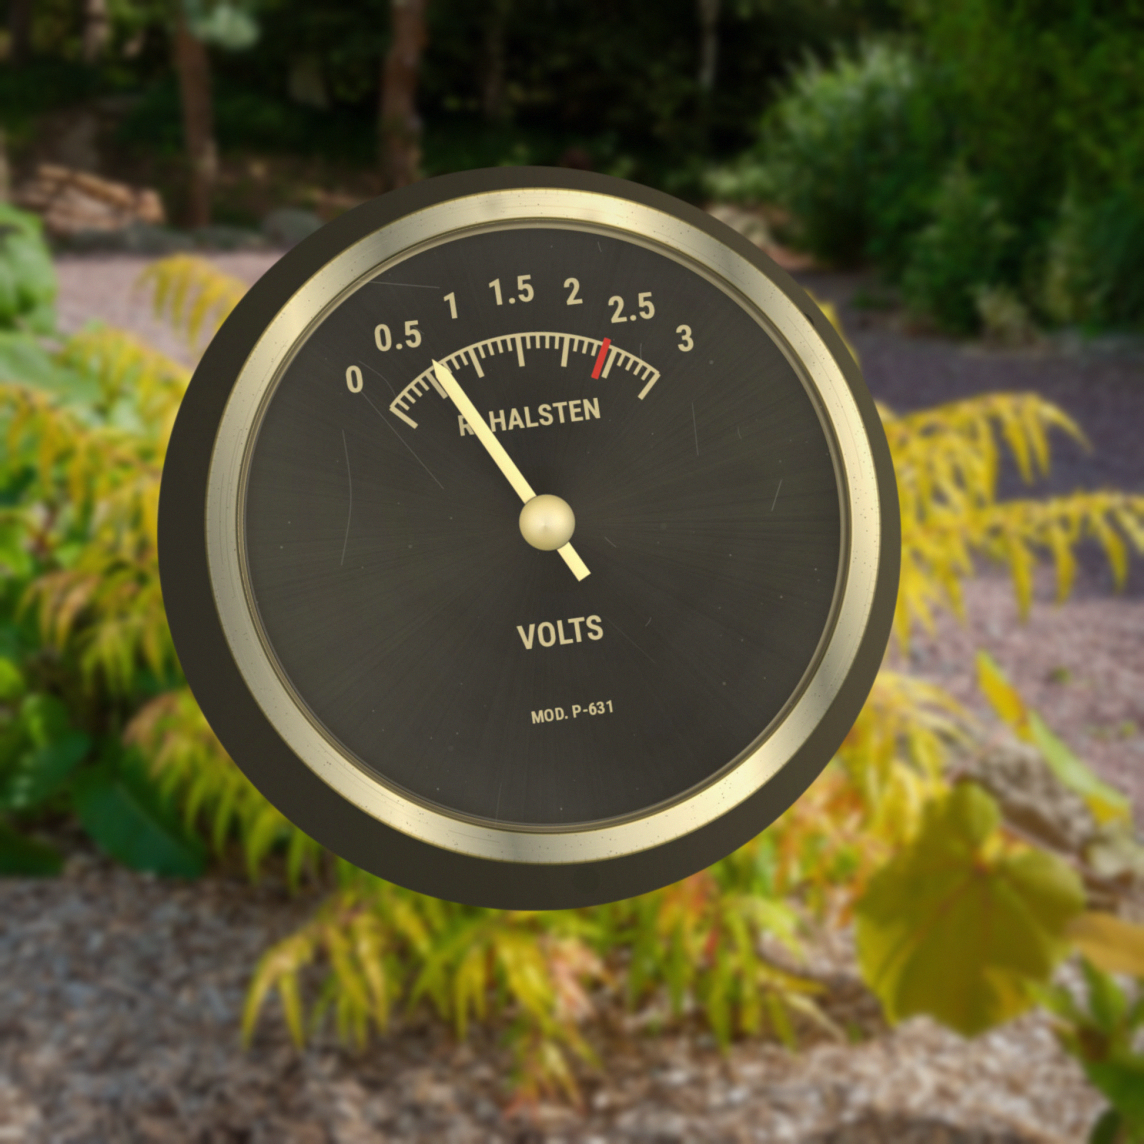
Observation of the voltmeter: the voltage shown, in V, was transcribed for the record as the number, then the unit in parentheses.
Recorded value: 0.6 (V)
